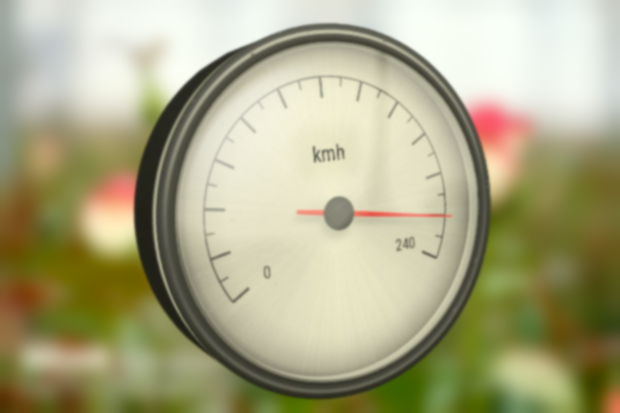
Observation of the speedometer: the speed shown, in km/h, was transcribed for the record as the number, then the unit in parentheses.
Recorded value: 220 (km/h)
